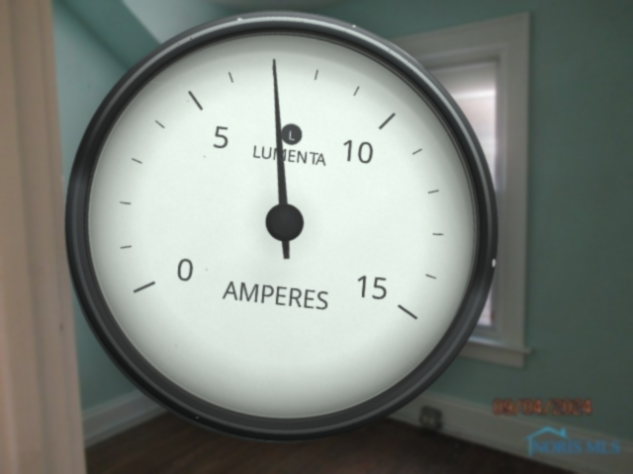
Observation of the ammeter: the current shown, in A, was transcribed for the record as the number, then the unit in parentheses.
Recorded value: 7 (A)
